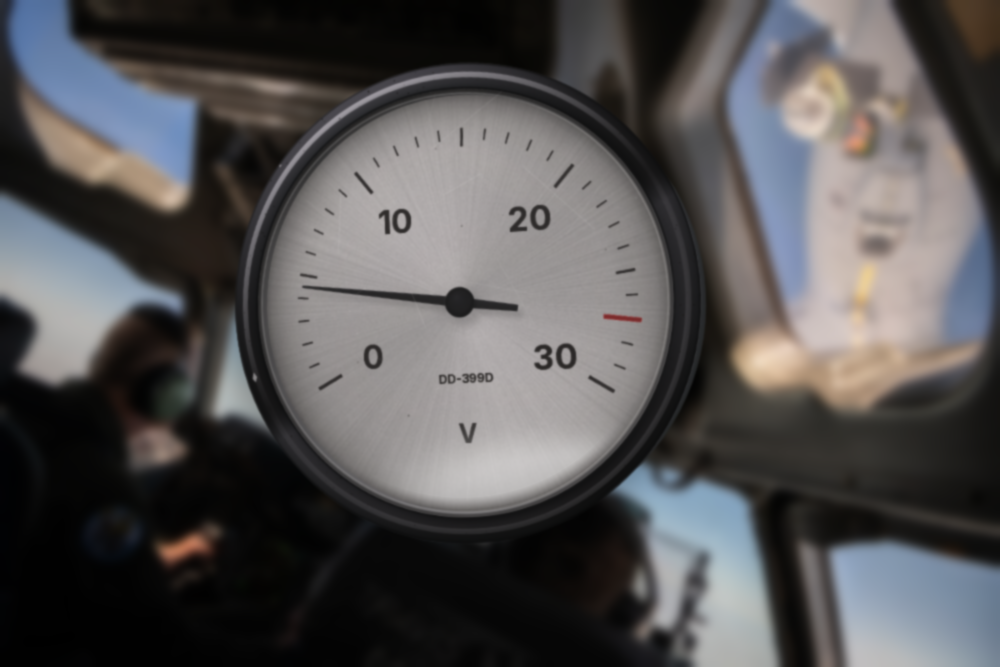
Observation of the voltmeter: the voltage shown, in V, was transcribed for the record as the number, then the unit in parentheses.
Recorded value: 4.5 (V)
